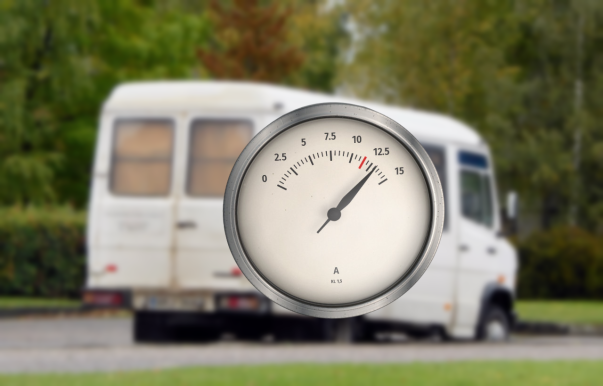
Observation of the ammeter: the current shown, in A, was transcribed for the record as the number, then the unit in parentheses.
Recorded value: 13 (A)
